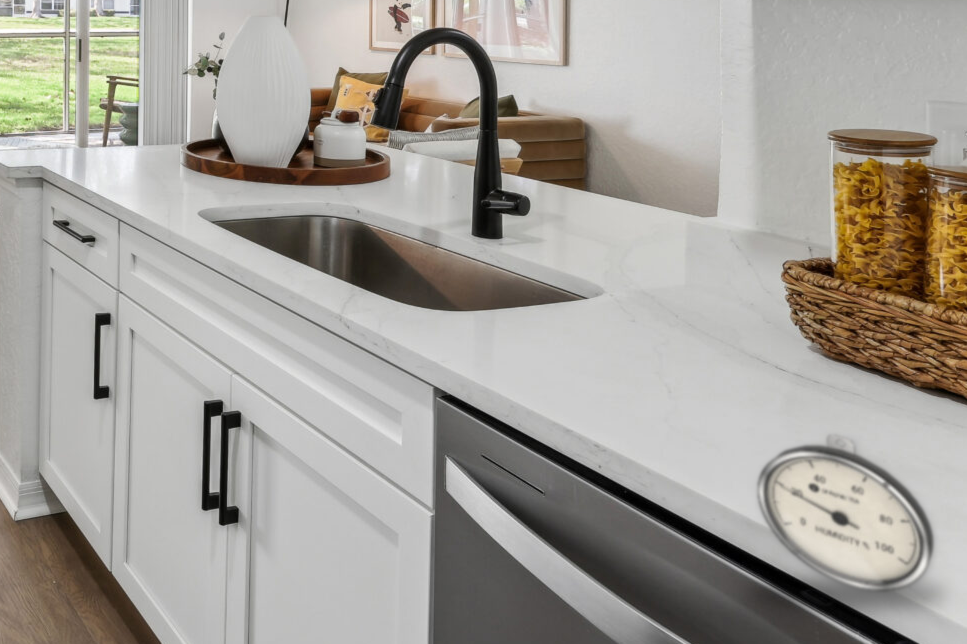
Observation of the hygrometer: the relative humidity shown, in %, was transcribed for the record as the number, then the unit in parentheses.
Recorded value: 20 (%)
